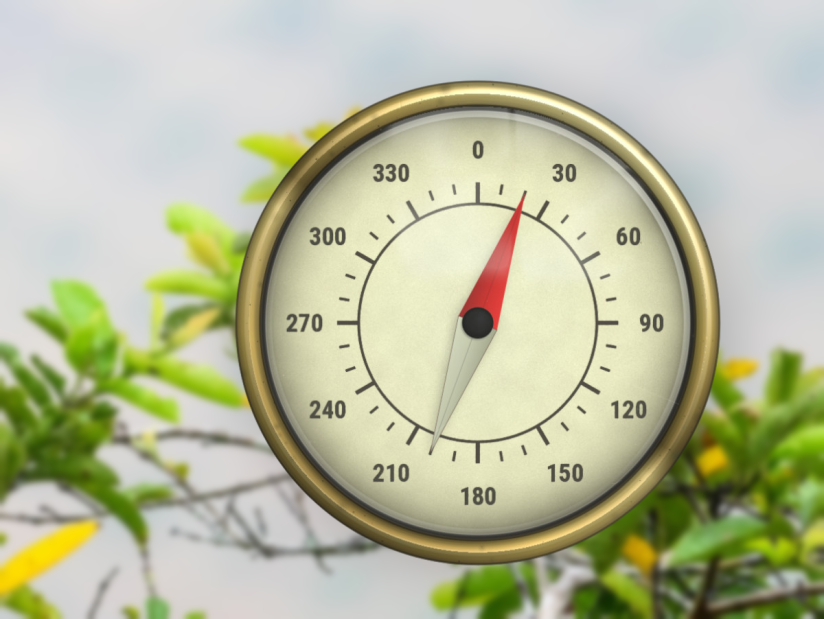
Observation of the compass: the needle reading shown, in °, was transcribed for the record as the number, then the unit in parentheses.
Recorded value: 20 (°)
